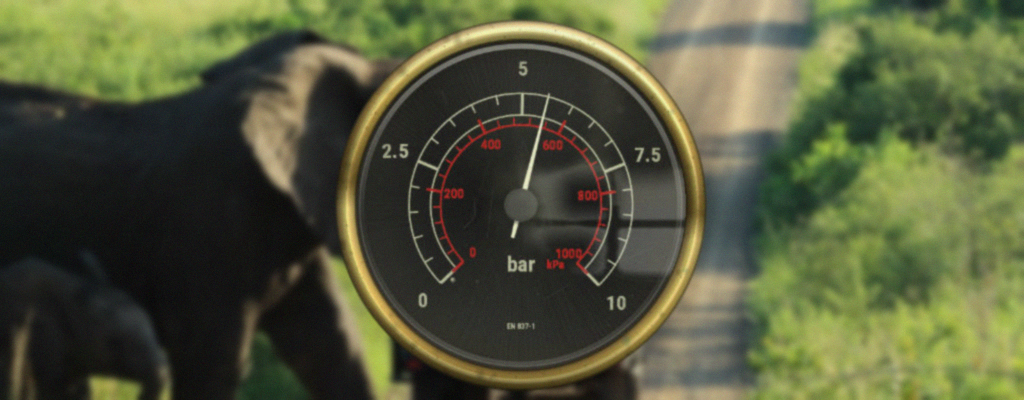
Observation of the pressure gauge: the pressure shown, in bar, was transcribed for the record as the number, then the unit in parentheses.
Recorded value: 5.5 (bar)
